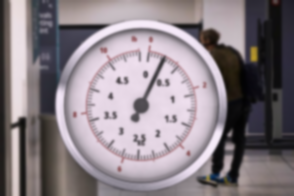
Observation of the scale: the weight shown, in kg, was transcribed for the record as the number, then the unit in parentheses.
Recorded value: 0.25 (kg)
